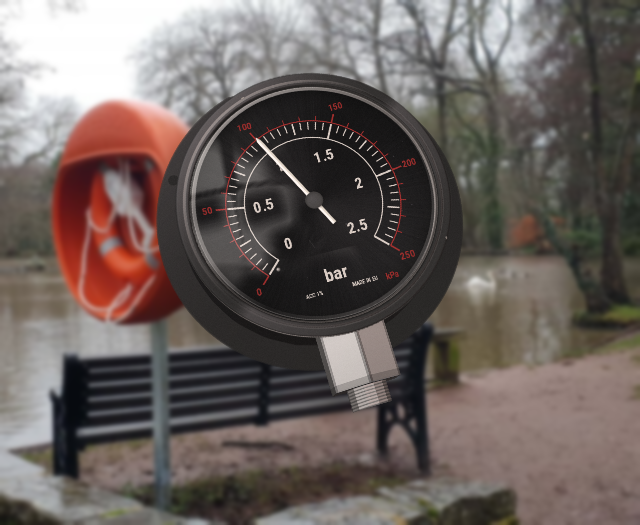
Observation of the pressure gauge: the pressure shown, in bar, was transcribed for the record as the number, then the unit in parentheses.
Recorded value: 1 (bar)
